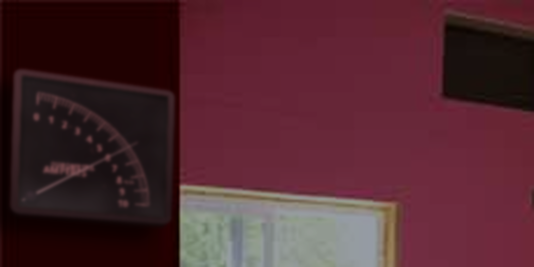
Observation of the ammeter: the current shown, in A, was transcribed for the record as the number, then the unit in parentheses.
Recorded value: 6 (A)
